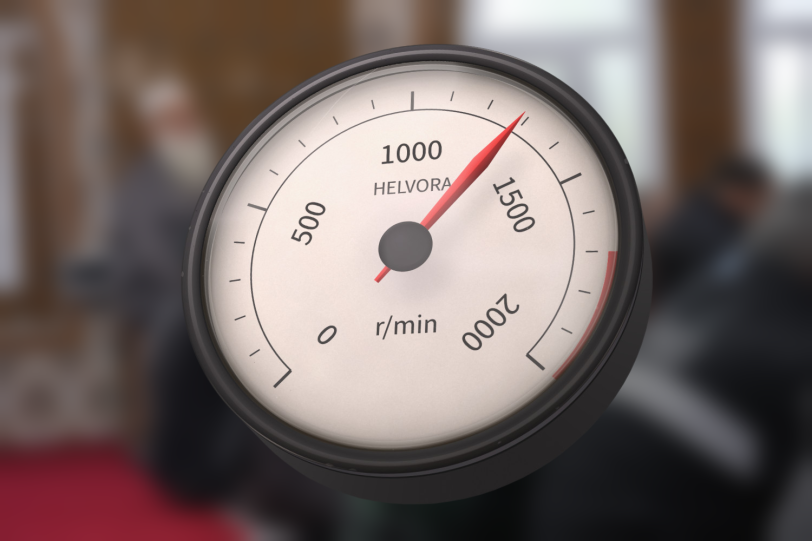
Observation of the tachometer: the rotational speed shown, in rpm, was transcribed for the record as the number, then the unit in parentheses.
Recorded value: 1300 (rpm)
